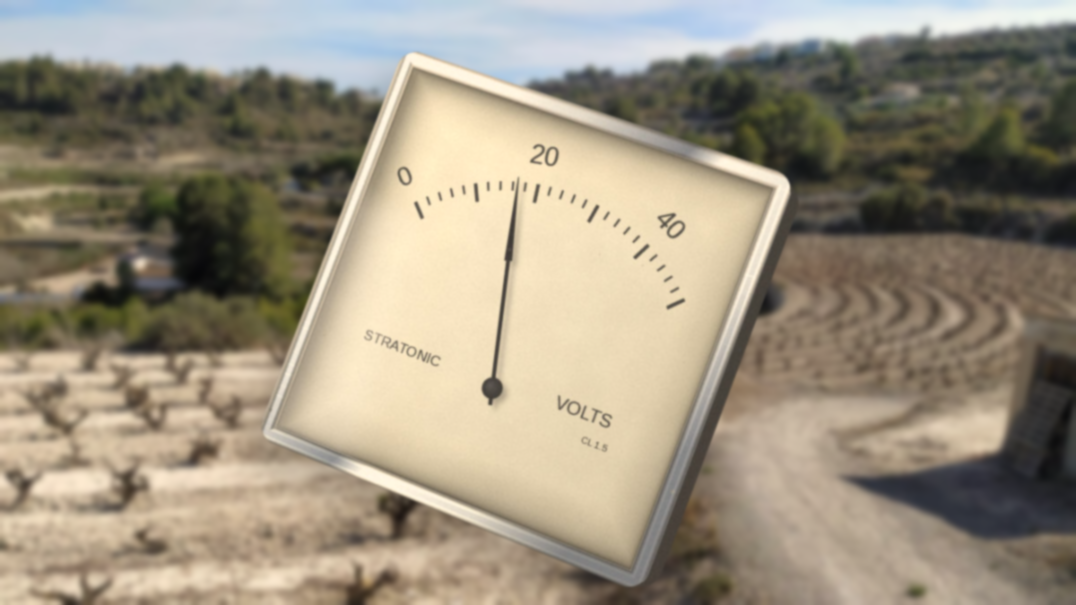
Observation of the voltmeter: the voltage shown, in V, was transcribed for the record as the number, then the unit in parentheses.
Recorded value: 17 (V)
